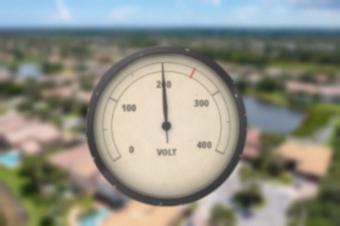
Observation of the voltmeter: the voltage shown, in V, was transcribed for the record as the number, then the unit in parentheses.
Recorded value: 200 (V)
